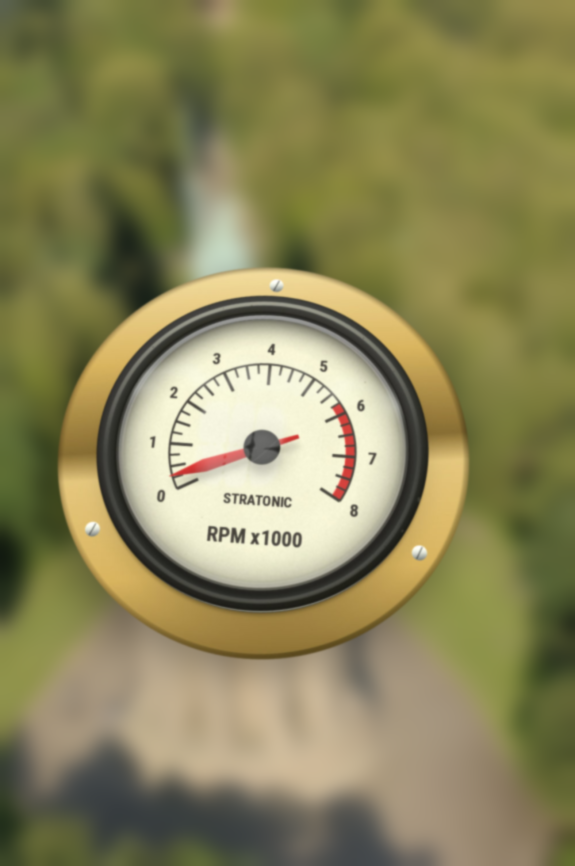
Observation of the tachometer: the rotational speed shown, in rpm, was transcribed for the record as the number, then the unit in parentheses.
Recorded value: 250 (rpm)
